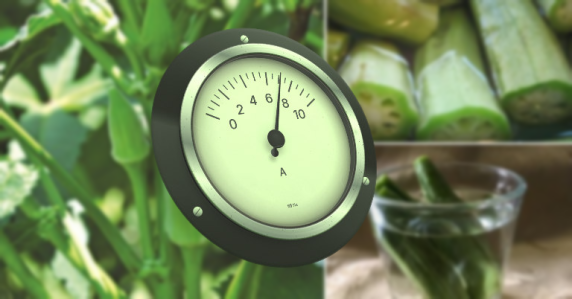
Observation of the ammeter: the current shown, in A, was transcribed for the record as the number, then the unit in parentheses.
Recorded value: 7 (A)
